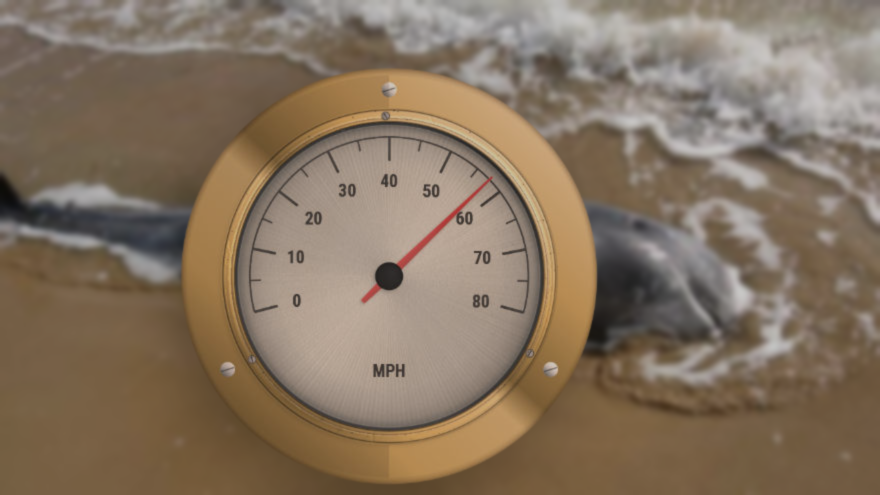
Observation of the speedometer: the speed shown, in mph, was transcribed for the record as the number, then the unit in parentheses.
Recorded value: 57.5 (mph)
